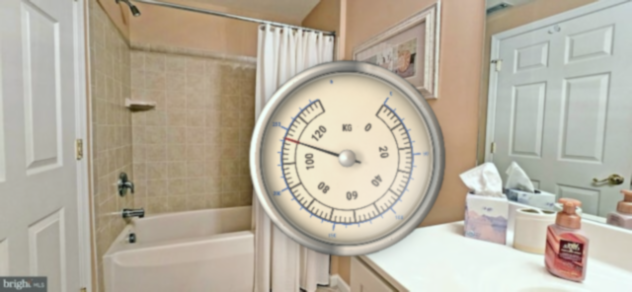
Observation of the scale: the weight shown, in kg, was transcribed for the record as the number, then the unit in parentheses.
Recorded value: 110 (kg)
